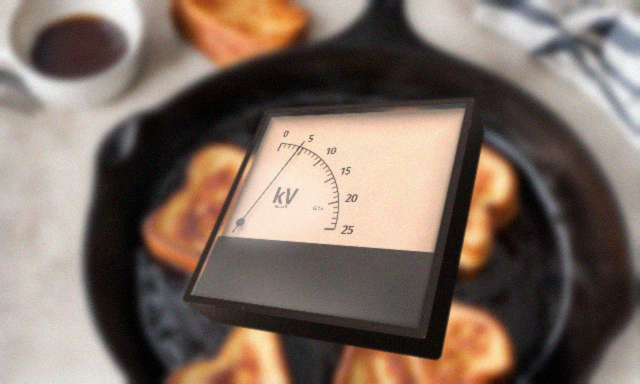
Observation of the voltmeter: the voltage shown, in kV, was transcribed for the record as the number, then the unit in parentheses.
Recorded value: 5 (kV)
